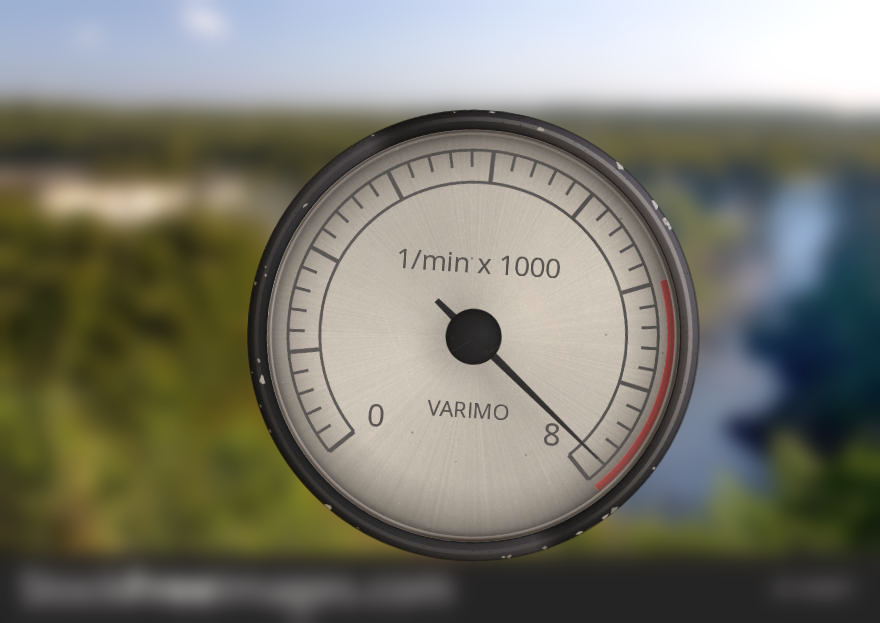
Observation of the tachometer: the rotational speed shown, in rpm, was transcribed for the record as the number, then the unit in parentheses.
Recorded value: 7800 (rpm)
